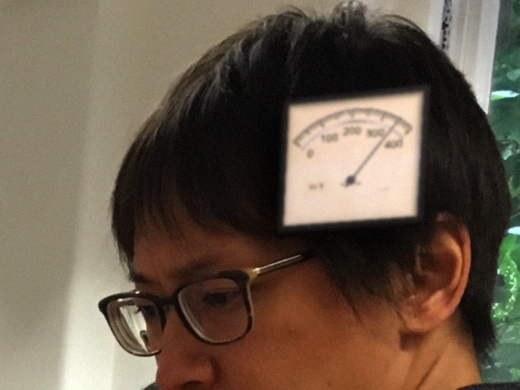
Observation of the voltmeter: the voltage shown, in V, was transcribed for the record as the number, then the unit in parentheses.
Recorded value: 350 (V)
